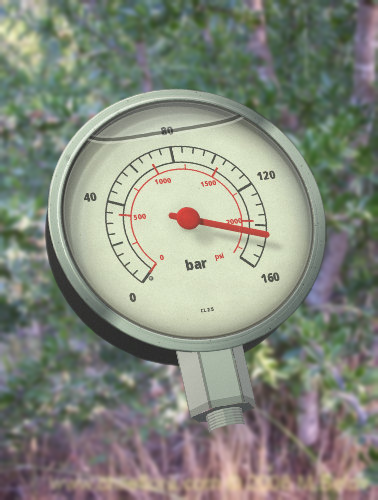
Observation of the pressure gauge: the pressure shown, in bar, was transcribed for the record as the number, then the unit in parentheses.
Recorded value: 145 (bar)
